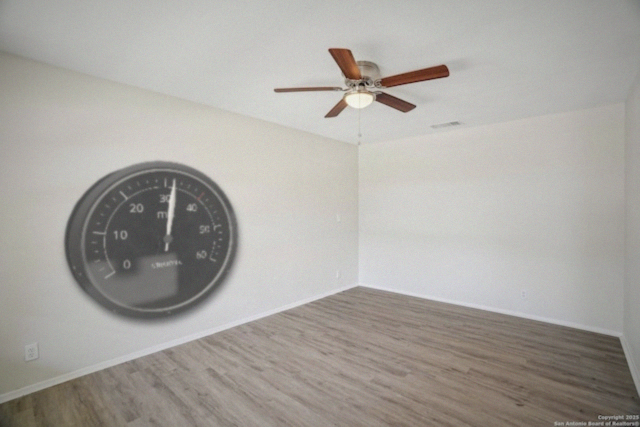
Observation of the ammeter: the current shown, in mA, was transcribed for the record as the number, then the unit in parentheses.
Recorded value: 32 (mA)
